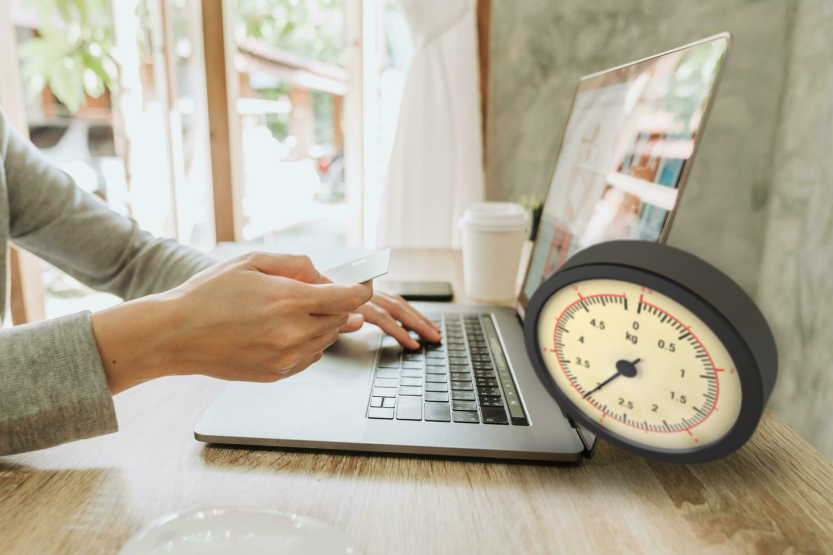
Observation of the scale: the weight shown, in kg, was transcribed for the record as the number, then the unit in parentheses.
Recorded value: 3 (kg)
